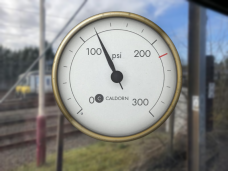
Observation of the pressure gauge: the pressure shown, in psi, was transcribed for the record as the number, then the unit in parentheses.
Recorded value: 120 (psi)
